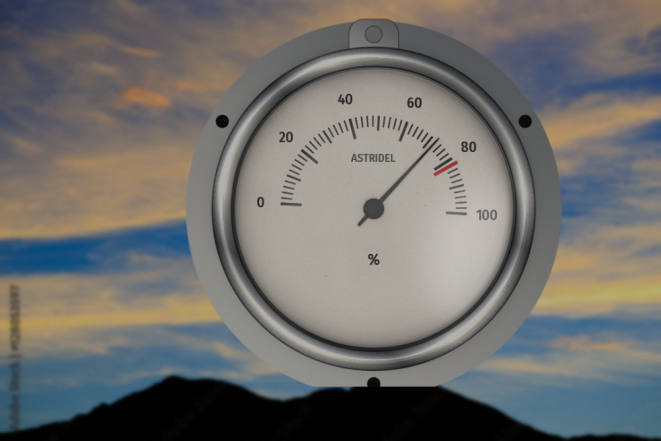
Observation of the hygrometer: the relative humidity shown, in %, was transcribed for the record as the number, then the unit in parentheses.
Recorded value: 72 (%)
